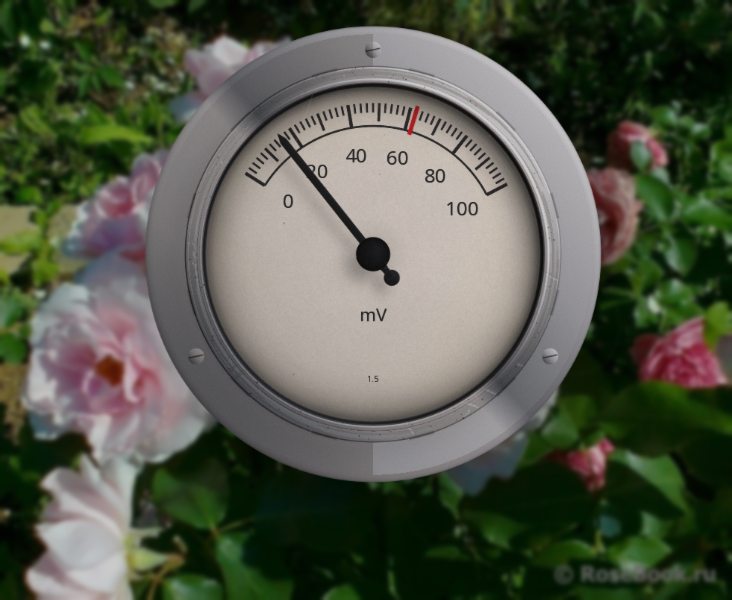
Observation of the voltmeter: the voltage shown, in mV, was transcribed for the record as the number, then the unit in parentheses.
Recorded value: 16 (mV)
